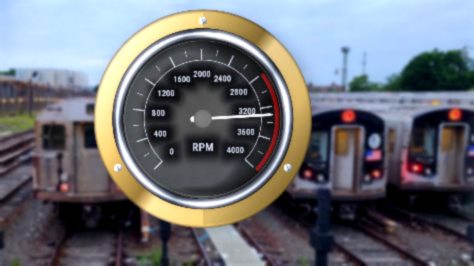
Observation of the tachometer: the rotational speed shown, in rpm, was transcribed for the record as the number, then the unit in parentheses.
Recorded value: 3300 (rpm)
